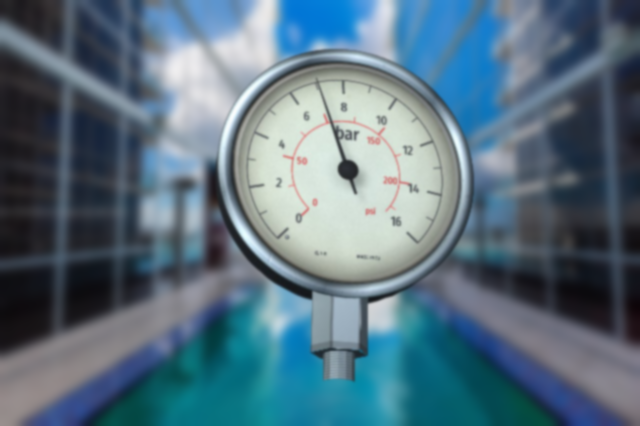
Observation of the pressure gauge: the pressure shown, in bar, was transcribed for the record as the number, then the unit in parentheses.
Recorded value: 7 (bar)
